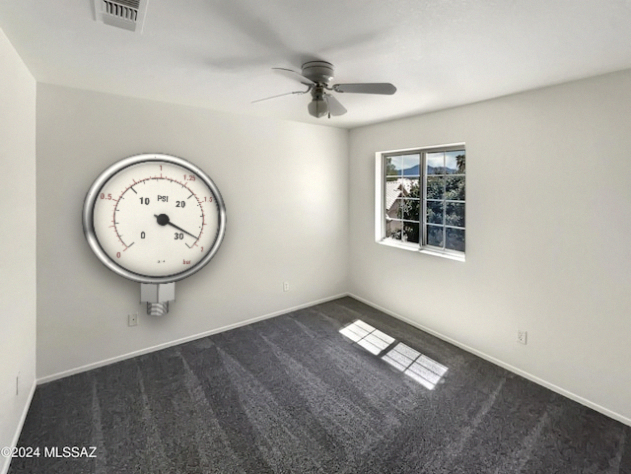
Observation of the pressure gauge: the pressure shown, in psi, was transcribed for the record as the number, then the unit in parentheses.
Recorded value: 28 (psi)
